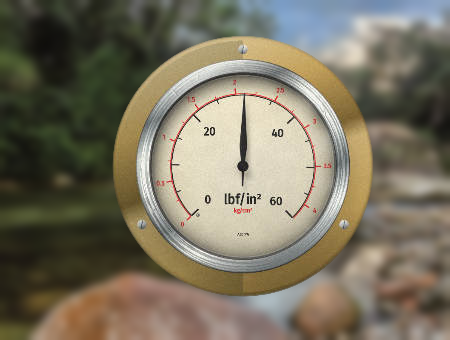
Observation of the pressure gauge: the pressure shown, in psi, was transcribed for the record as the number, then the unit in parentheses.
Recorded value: 30 (psi)
